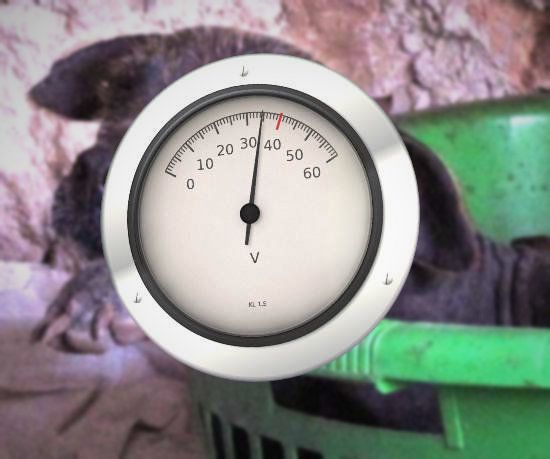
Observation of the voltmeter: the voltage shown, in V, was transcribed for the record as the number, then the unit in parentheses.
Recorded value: 35 (V)
